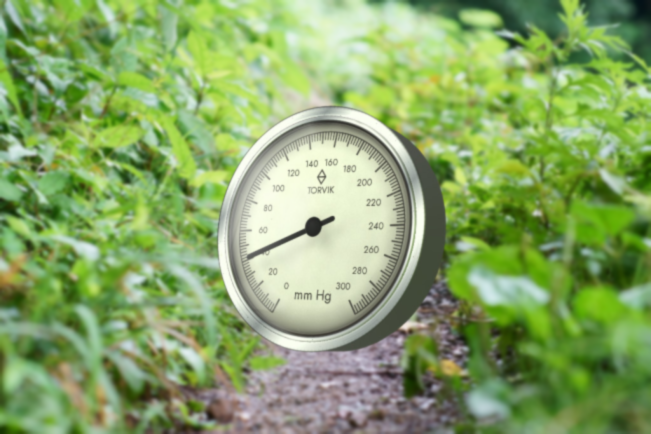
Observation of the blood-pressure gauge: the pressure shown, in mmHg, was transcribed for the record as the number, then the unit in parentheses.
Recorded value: 40 (mmHg)
